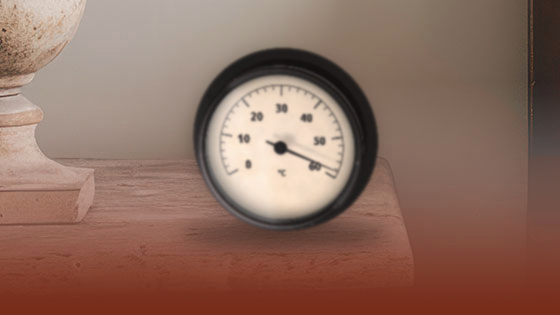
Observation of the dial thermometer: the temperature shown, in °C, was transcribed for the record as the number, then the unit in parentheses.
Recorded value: 58 (°C)
